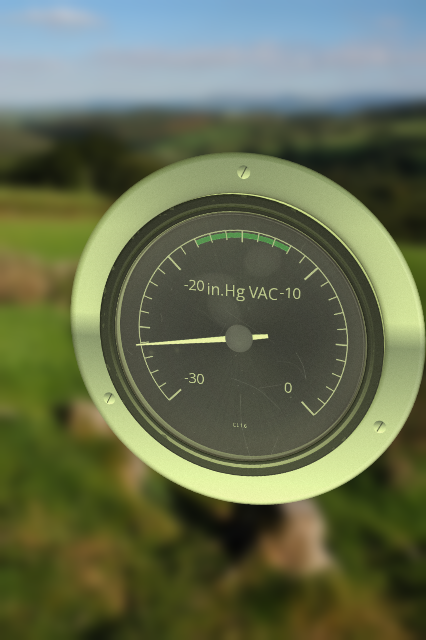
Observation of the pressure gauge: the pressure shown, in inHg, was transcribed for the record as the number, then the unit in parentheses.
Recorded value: -26 (inHg)
